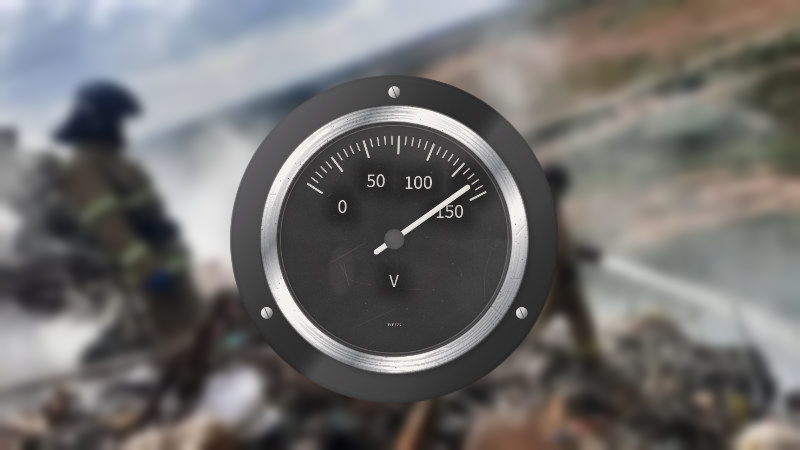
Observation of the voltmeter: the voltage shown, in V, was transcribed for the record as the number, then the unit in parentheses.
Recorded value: 140 (V)
